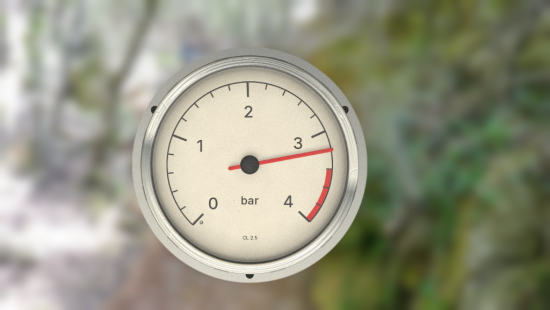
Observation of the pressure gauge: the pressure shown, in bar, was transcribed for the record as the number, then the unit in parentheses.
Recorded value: 3.2 (bar)
